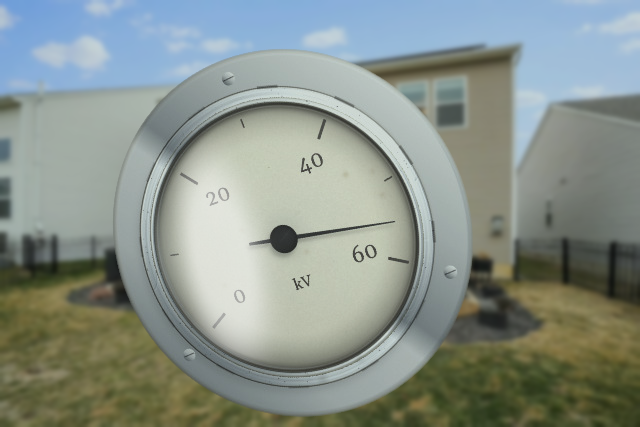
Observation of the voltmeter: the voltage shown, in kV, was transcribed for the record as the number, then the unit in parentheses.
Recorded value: 55 (kV)
